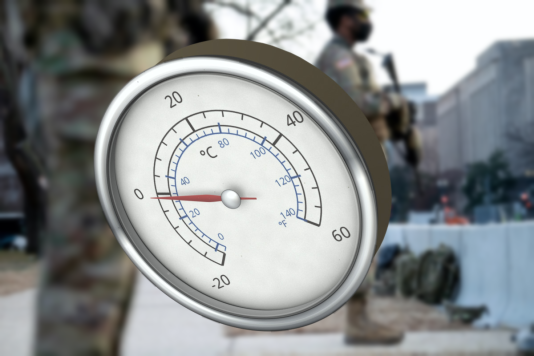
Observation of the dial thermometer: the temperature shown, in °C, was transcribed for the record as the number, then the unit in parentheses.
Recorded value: 0 (°C)
